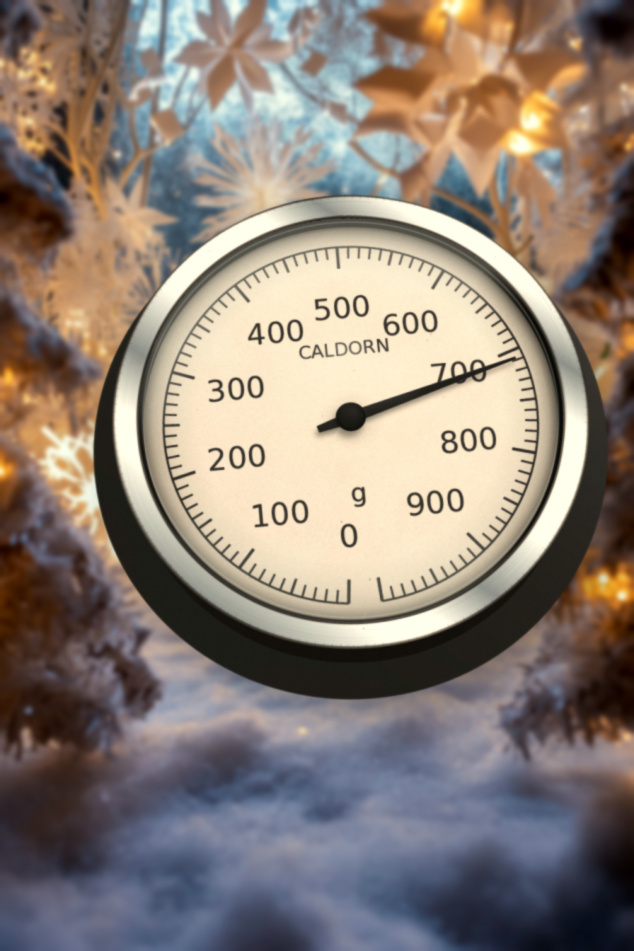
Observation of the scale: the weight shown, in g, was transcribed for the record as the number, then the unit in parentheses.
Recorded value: 710 (g)
